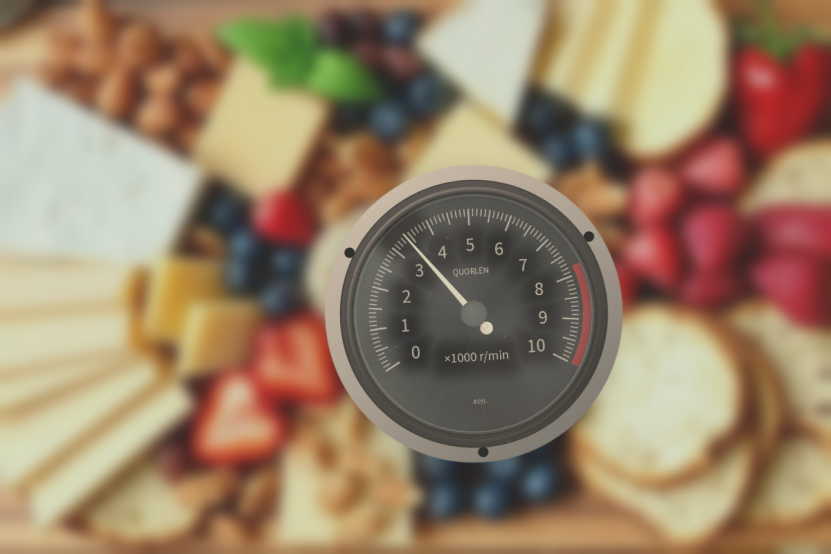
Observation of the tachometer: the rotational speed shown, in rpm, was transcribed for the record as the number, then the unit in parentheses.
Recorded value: 3400 (rpm)
